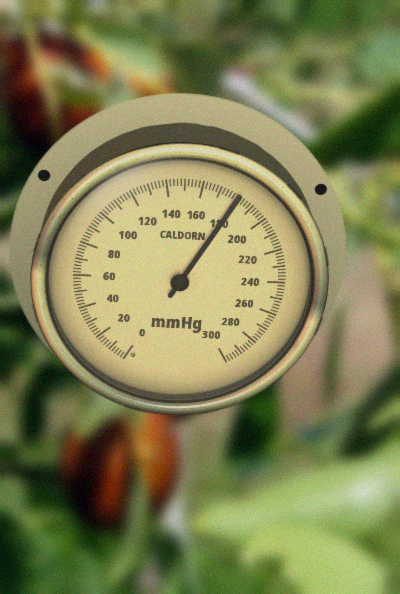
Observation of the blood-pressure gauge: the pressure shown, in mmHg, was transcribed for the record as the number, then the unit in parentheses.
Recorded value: 180 (mmHg)
